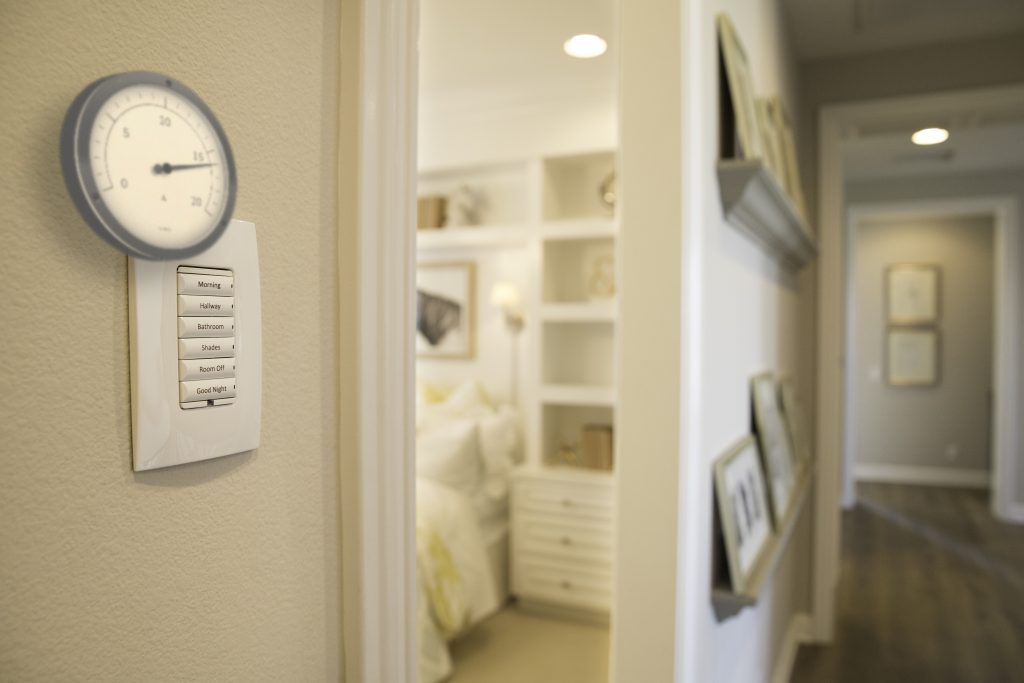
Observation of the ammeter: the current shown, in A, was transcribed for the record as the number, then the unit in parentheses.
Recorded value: 16 (A)
